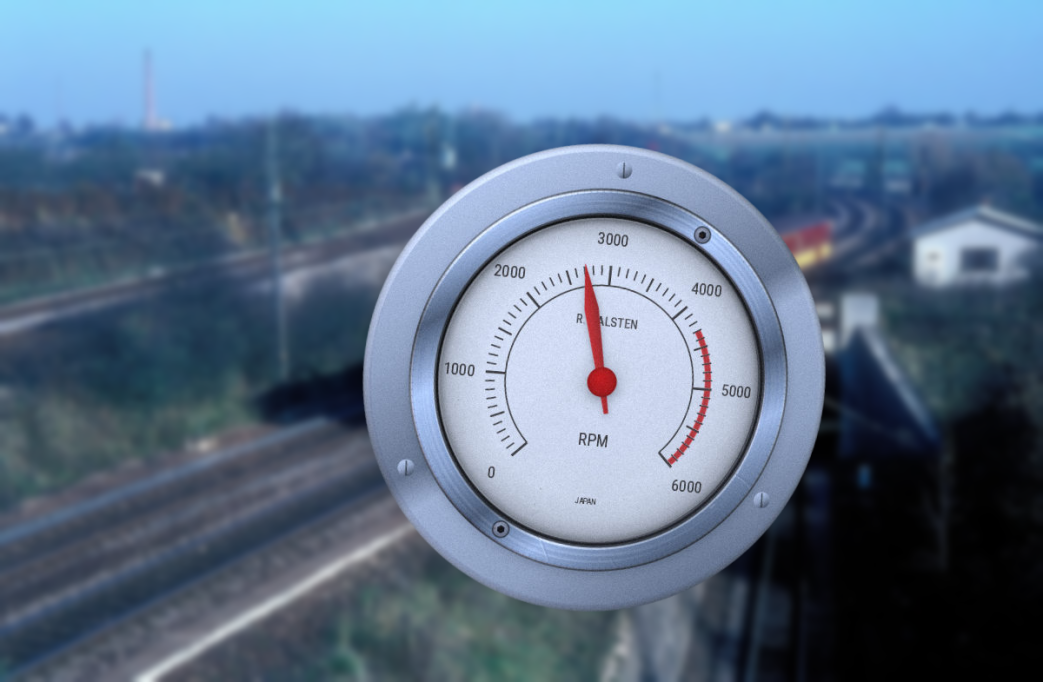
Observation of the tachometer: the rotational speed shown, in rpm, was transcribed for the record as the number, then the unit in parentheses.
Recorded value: 2700 (rpm)
